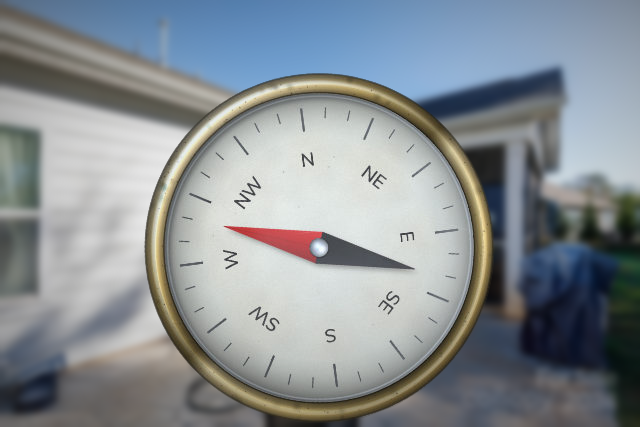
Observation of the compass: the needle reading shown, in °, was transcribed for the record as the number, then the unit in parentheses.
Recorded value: 290 (°)
